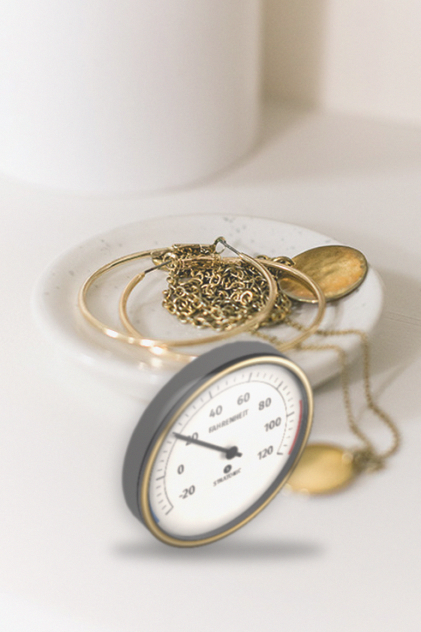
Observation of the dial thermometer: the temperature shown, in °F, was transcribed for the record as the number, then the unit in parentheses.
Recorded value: 20 (°F)
